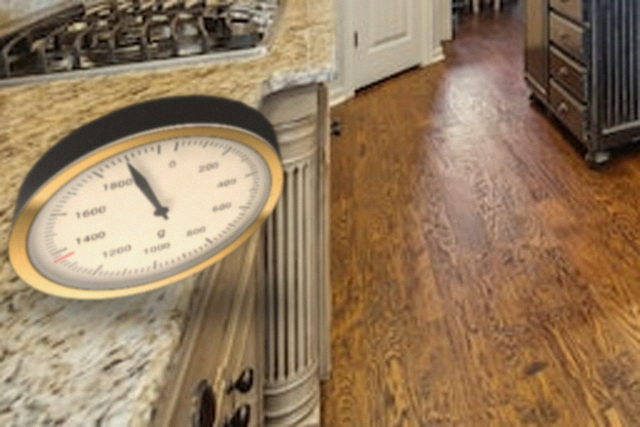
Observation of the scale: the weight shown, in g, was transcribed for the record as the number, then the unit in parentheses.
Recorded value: 1900 (g)
